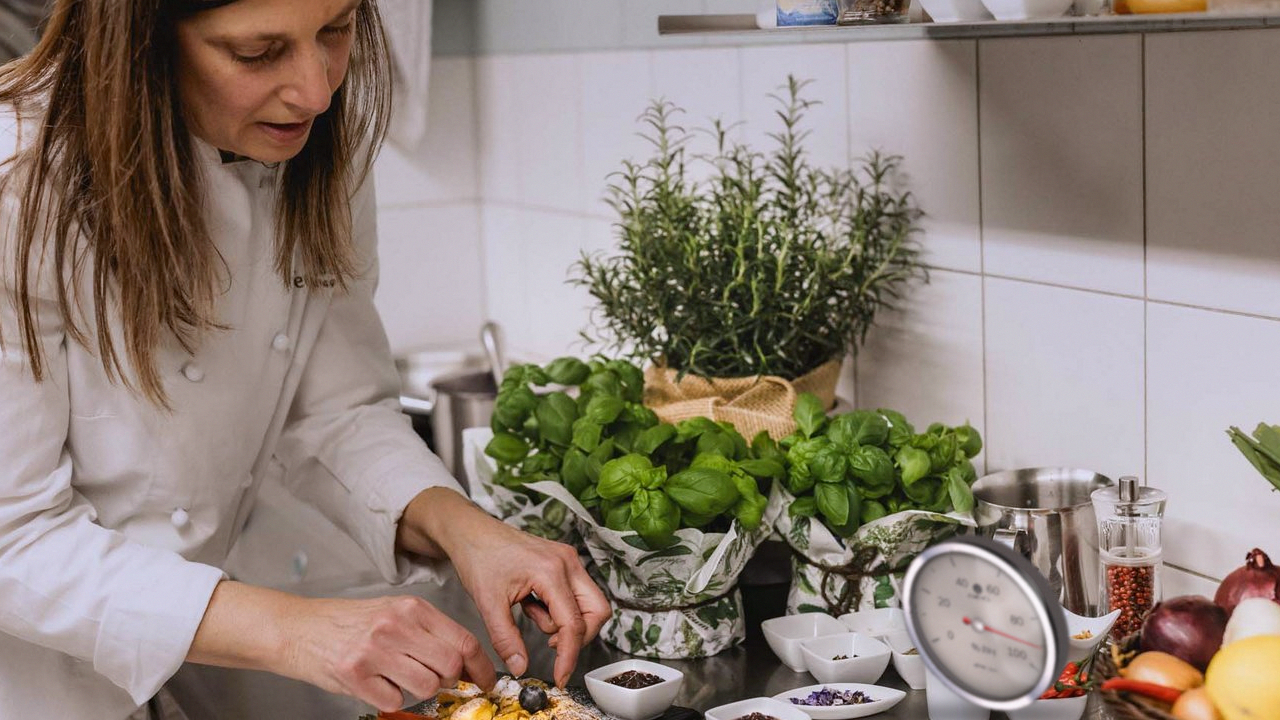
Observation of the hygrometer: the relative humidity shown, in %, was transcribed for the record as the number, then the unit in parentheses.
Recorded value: 90 (%)
